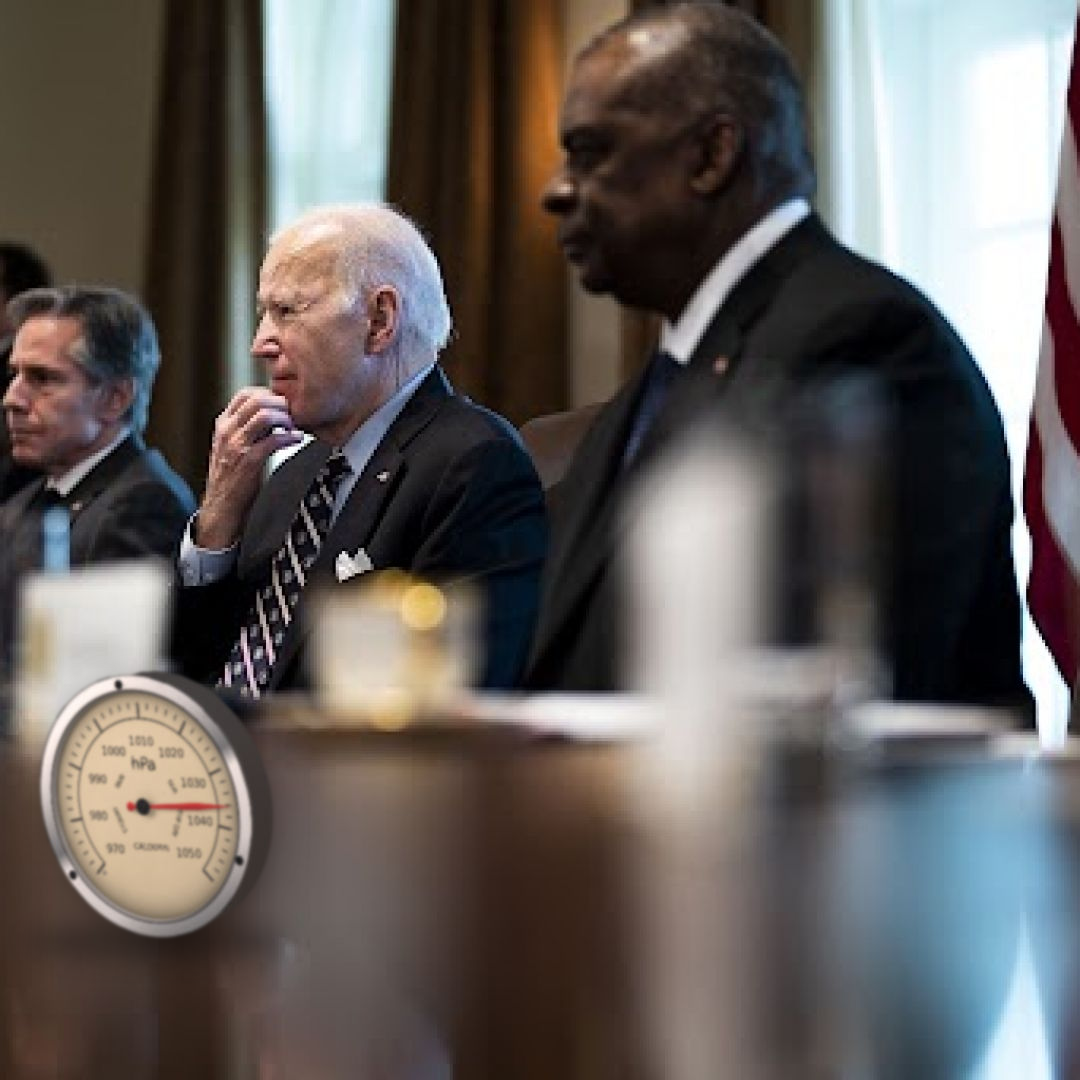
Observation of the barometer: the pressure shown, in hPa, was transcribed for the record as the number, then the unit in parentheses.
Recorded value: 1036 (hPa)
